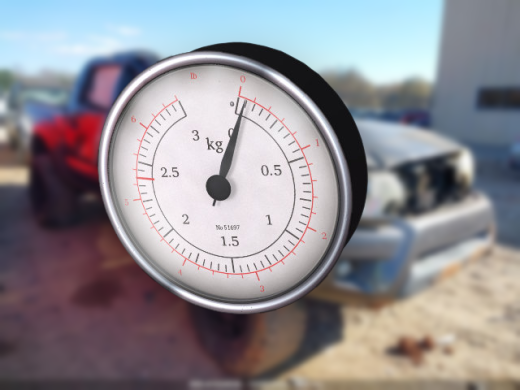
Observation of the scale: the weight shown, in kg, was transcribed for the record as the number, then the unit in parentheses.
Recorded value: 0.05 (kg)
